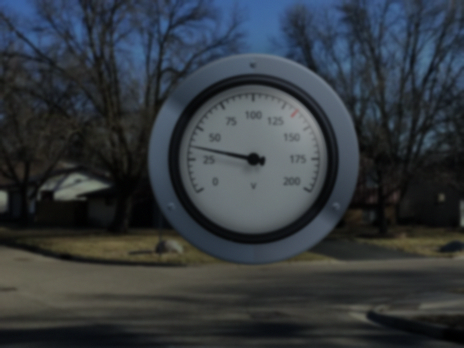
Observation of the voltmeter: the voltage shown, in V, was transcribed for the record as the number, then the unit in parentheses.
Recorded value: 35 (V)
